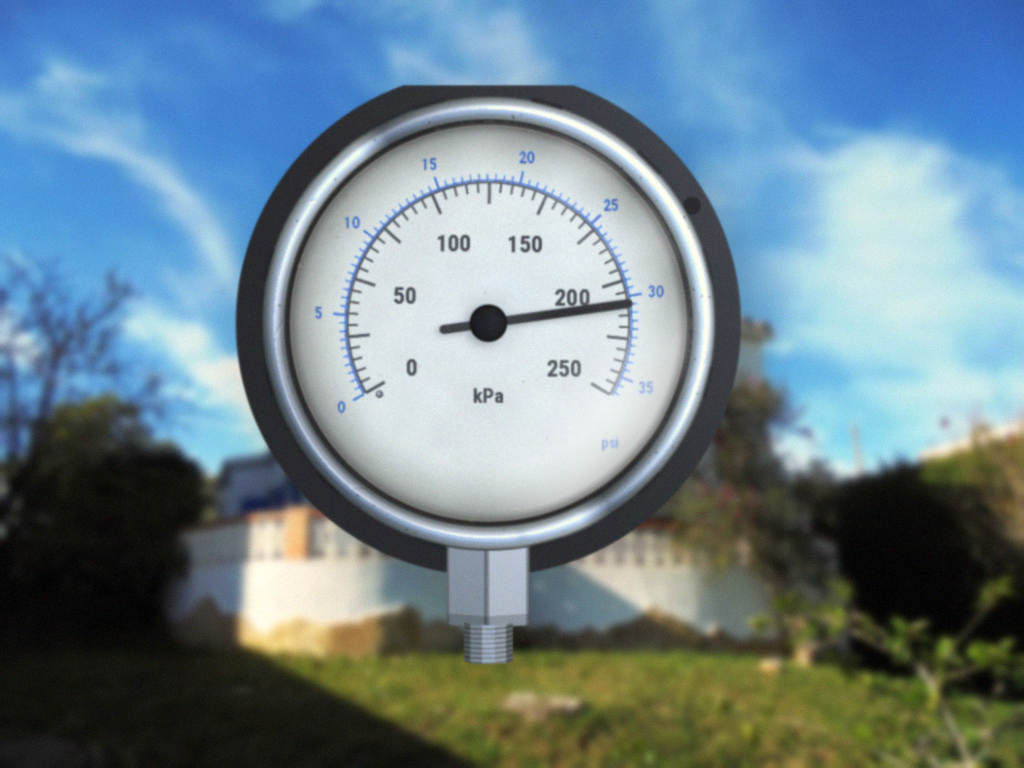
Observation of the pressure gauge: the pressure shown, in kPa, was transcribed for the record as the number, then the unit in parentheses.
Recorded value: 210 (kPa)
